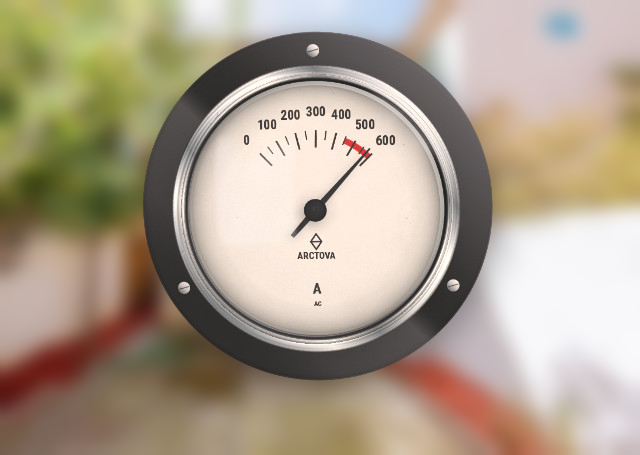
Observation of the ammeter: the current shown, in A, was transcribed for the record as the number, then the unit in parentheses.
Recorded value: 575 (A)
